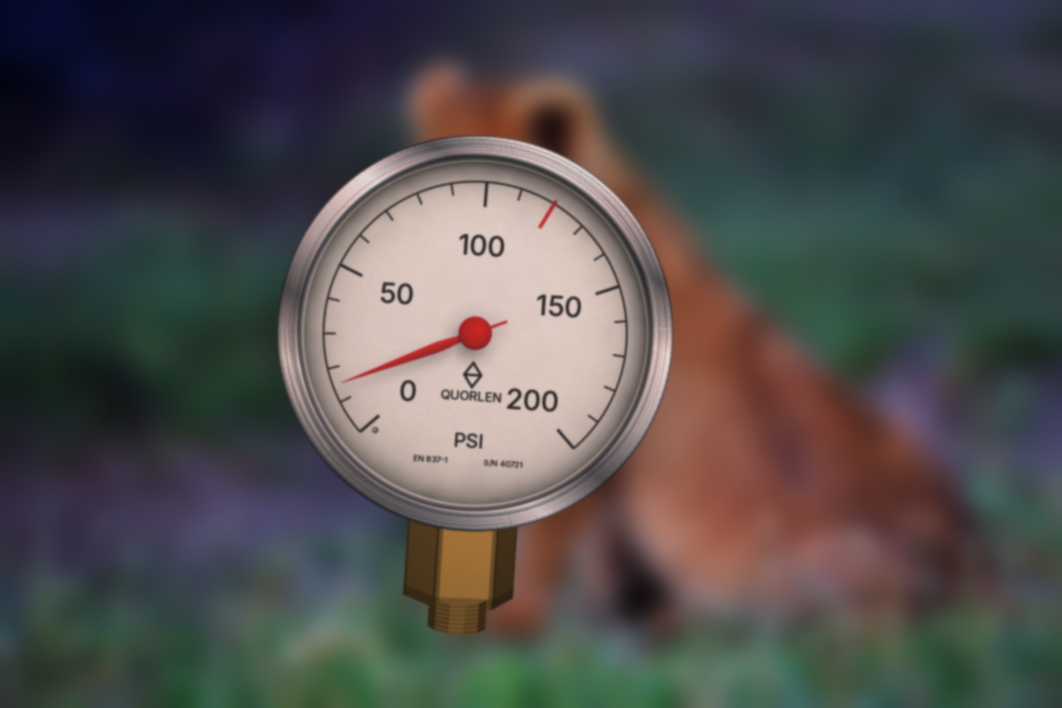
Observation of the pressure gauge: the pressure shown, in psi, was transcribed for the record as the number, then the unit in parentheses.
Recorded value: 15 (psi)
